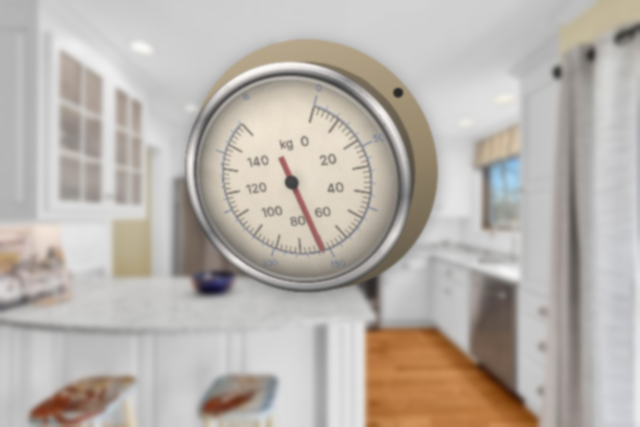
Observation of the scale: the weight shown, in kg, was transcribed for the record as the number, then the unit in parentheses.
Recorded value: 70 (kg)
